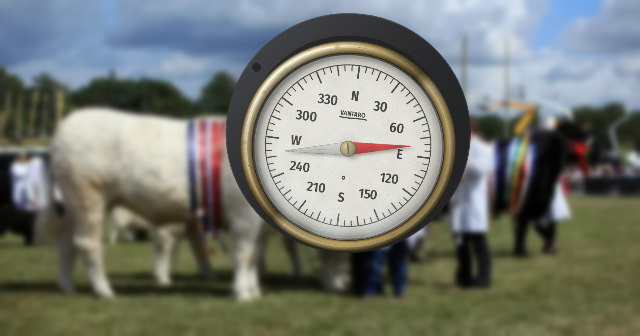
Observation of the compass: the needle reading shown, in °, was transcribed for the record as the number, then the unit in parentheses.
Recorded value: 80 (°)
